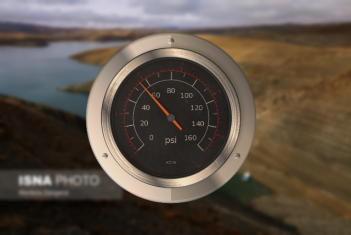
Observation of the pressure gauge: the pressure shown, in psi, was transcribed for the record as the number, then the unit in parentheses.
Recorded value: 55 (psi)
